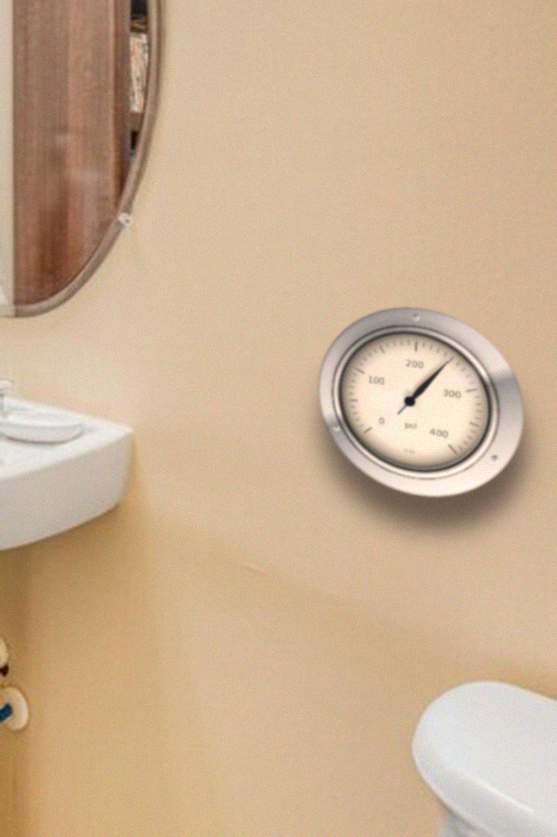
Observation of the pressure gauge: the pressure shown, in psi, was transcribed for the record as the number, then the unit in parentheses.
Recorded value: 250 (psi)
